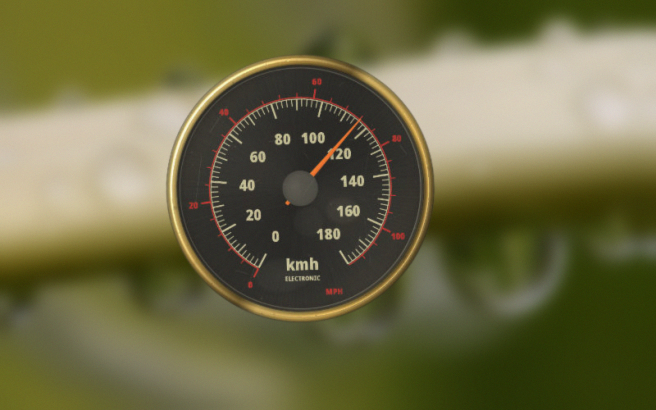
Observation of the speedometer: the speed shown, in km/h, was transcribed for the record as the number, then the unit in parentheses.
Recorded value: 116 (km/h)
